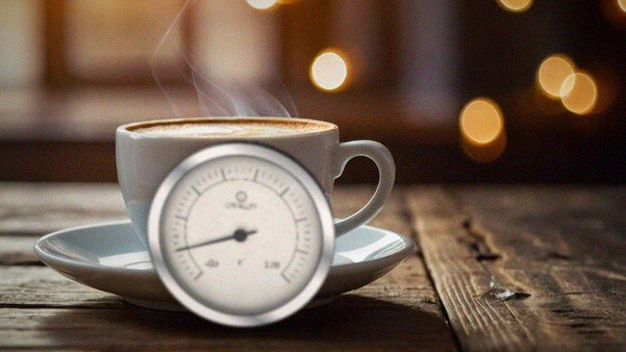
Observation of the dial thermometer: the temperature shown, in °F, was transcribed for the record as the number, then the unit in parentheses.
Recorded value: -40 (°F)
